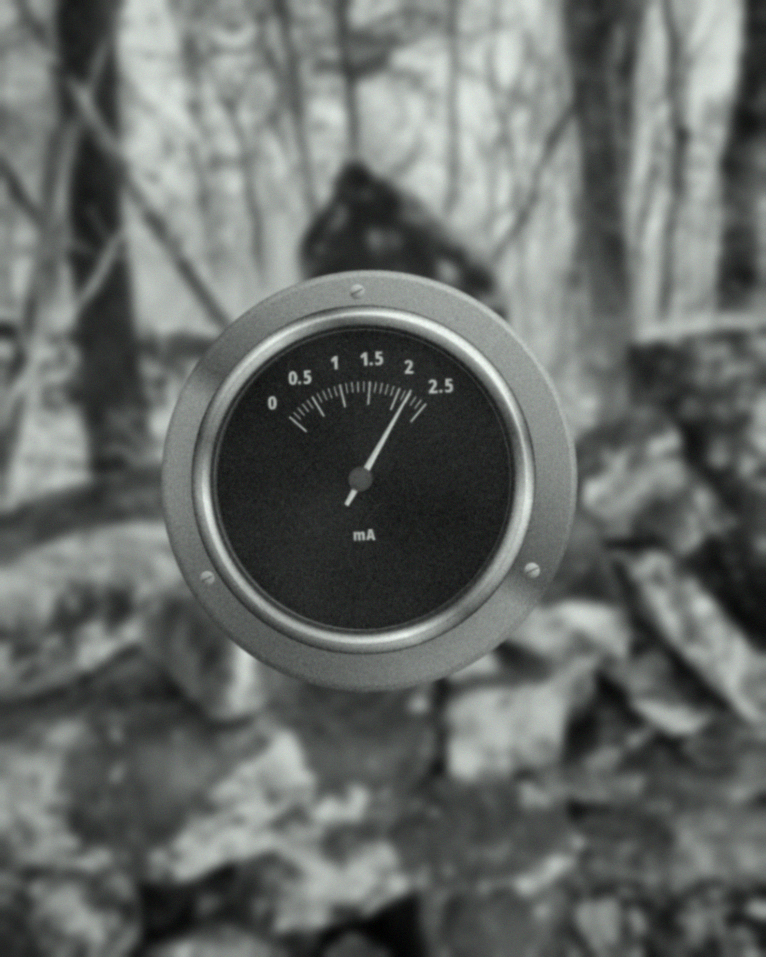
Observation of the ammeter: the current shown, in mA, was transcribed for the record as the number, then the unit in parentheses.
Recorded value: 2.2 (mA)
